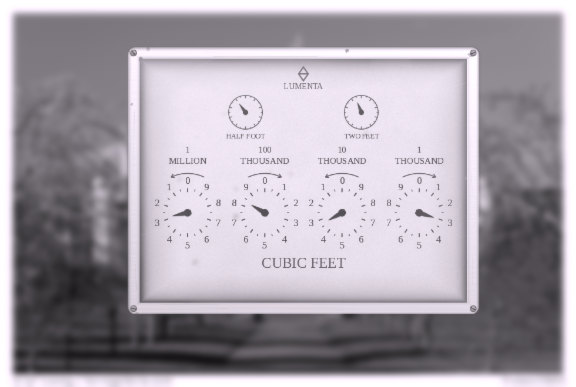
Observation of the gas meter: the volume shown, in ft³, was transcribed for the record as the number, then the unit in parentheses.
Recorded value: 283300 (ft³)
